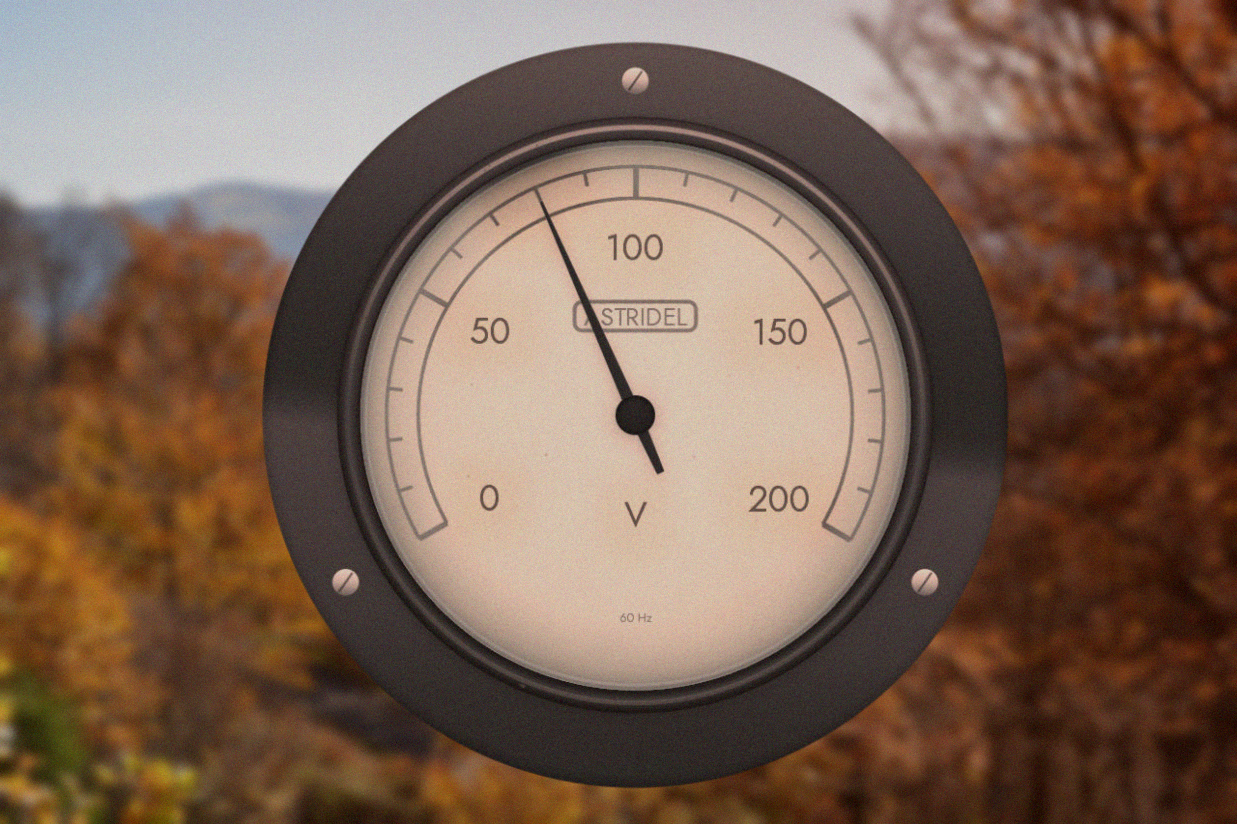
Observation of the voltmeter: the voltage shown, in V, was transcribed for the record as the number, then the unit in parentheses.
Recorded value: 80 (V)
